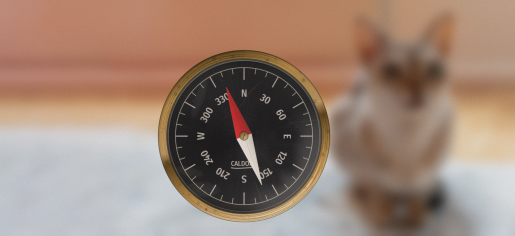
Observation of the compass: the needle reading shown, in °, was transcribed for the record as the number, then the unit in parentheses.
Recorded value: 340 (°)
